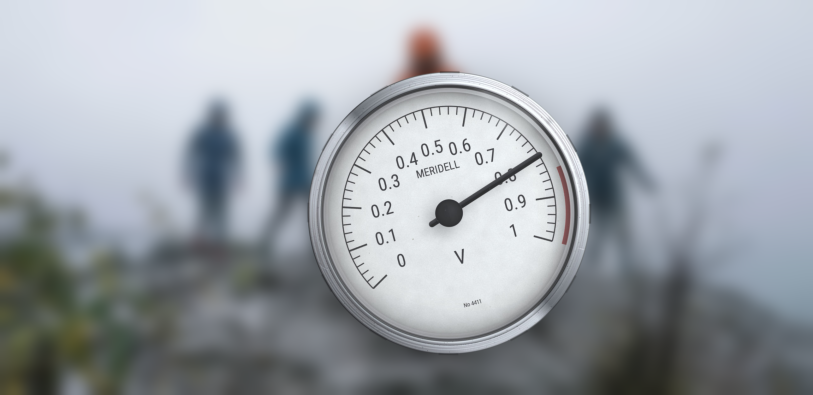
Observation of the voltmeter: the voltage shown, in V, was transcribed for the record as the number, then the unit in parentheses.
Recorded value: 0.8 (V)
